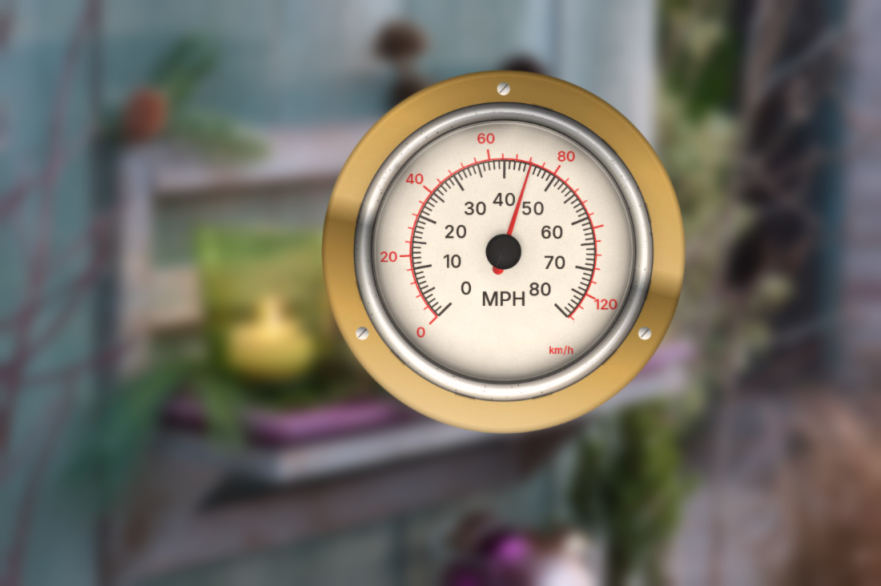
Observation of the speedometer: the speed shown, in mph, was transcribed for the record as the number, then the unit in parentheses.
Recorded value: 45 (mph)
